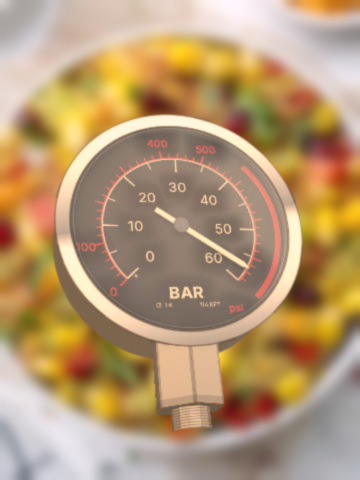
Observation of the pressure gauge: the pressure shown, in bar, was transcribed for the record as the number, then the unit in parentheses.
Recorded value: 57.5 (bar)
